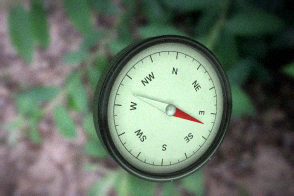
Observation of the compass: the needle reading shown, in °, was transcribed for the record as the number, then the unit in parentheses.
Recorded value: 105 (°)
